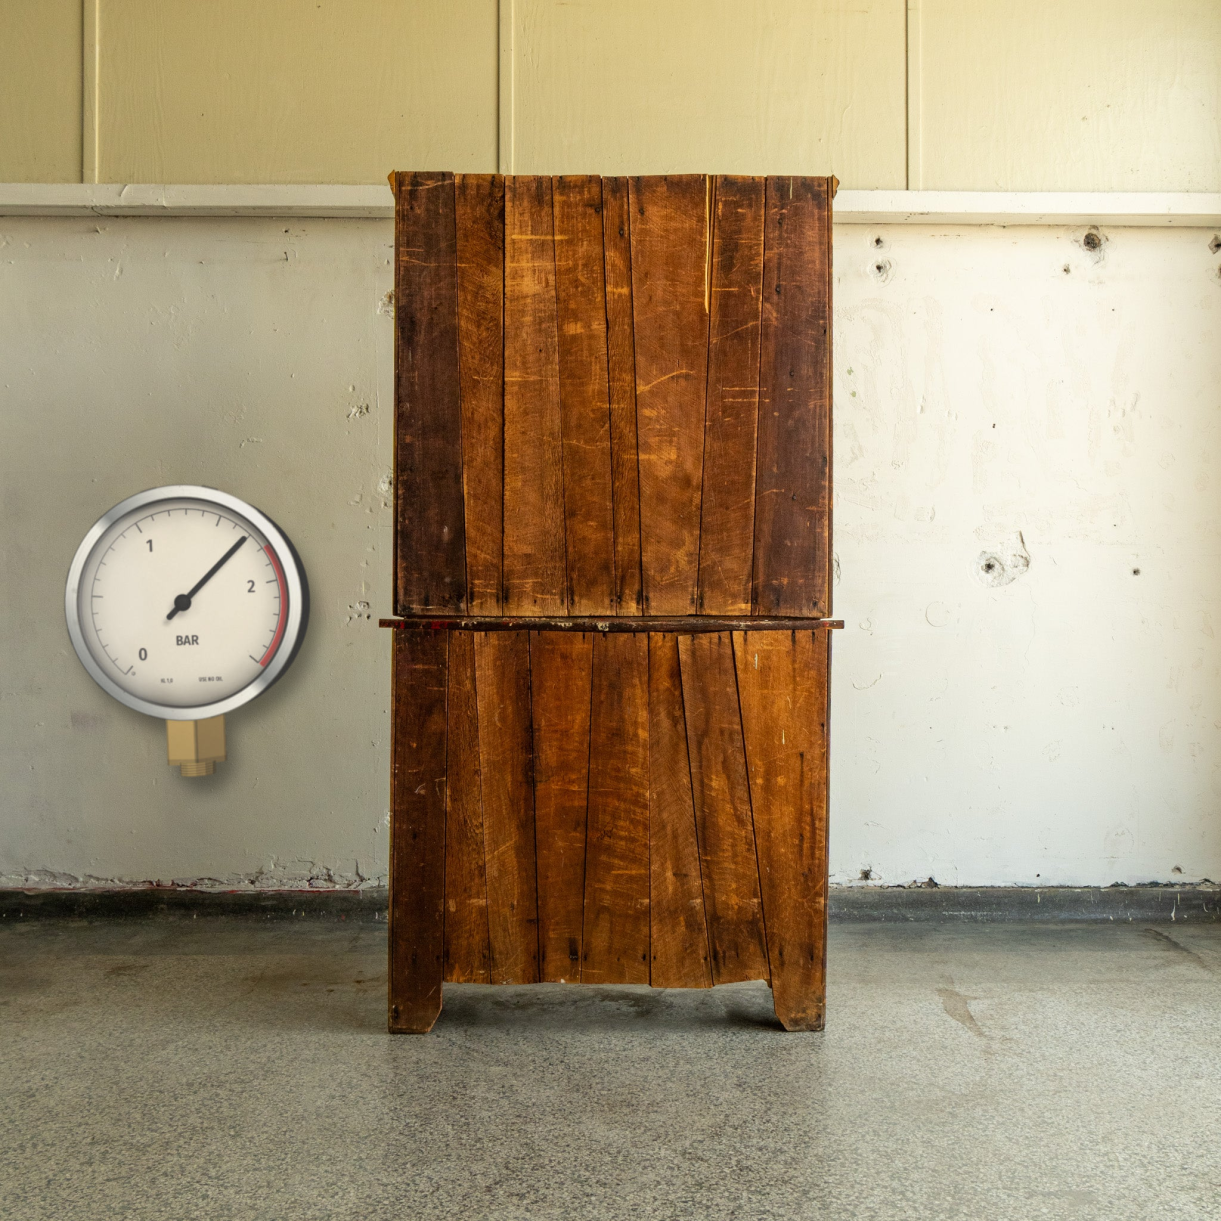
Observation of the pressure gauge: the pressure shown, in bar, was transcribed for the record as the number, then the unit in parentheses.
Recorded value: 1.7 (bar)
